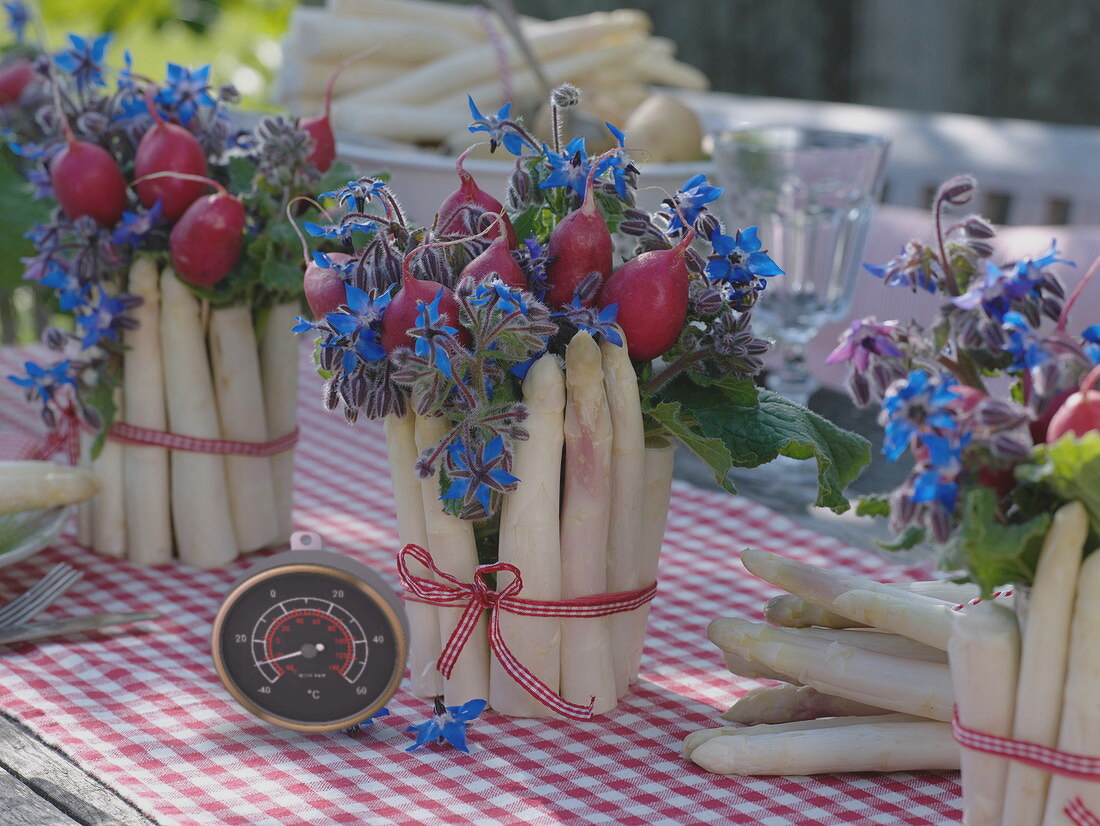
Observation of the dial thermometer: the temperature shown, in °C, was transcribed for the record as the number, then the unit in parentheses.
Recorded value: -30 (°C)
